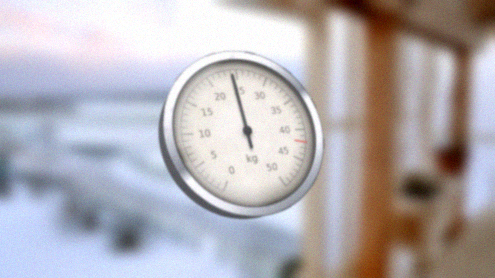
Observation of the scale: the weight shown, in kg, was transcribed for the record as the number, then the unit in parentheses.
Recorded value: 24 (kg)
